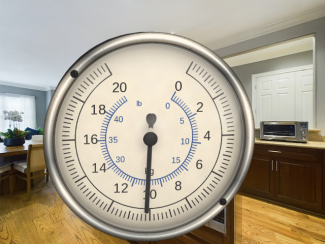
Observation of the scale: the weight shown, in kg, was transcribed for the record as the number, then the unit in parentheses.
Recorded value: 10.2 (kg)
